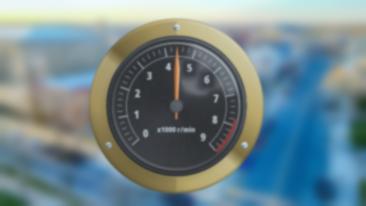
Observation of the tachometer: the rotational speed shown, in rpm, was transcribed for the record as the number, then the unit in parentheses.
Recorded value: 4400 (rpm)
